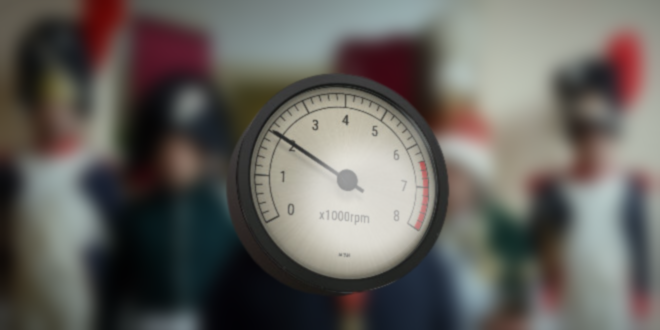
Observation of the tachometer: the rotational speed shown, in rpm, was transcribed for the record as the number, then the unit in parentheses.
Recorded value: 2000 (rpm)
